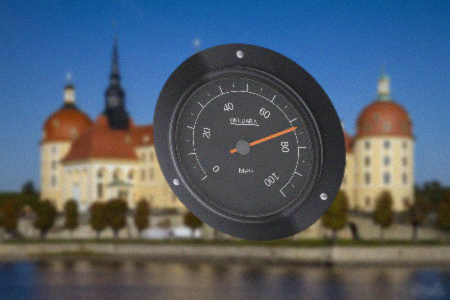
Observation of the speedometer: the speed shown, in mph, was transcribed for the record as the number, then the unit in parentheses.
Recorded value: 72.5 (mph)
